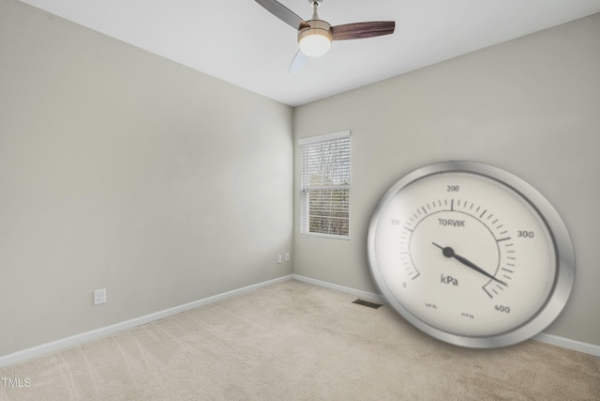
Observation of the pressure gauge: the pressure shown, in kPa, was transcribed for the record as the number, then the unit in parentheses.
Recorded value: 370 (kPa)
